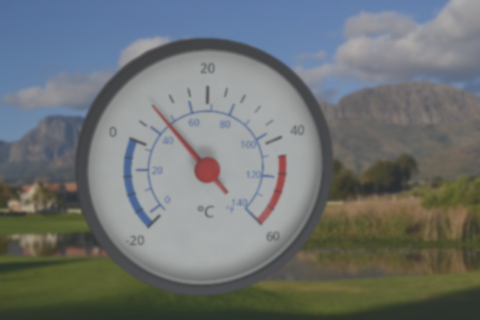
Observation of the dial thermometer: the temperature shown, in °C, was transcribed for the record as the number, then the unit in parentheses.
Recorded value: 8 (°C)
